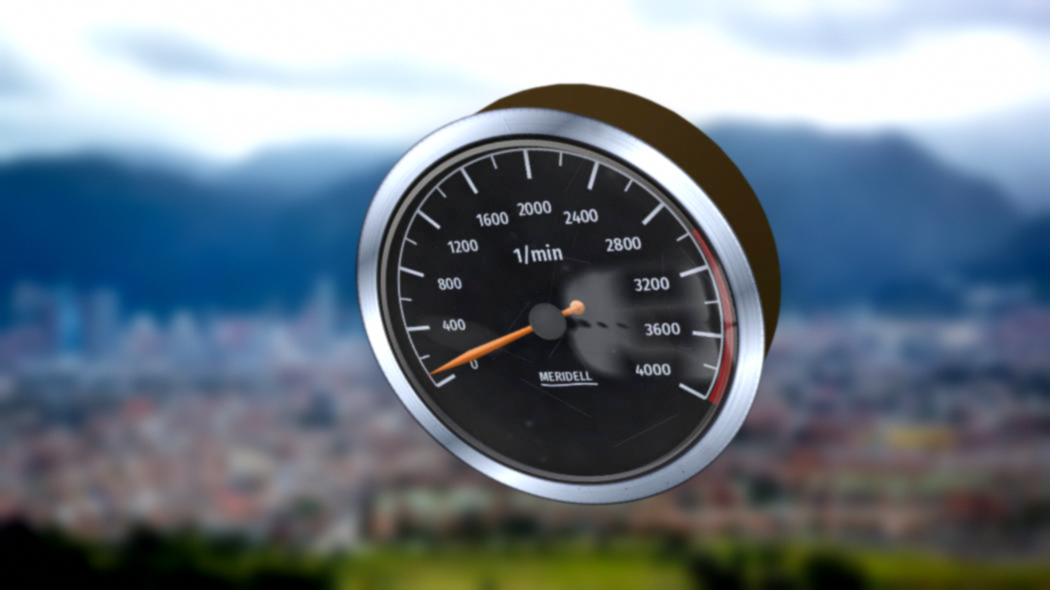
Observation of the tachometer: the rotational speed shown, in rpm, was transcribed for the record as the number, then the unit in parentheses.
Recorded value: 100 (rpm)
